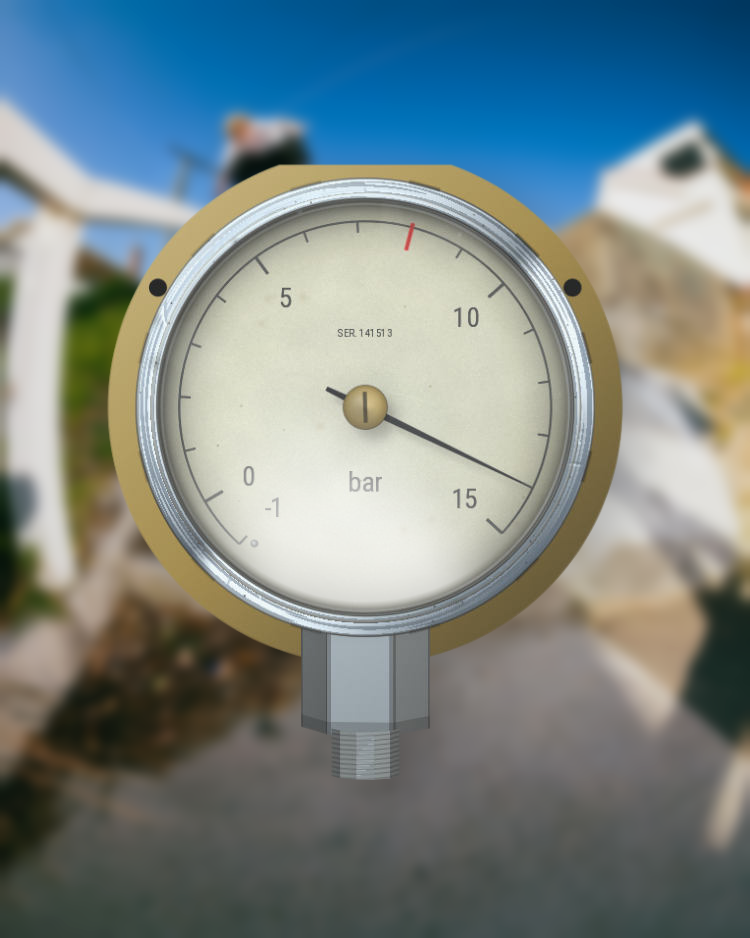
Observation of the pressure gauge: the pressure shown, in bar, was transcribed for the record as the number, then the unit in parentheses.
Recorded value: 14 (bar)
